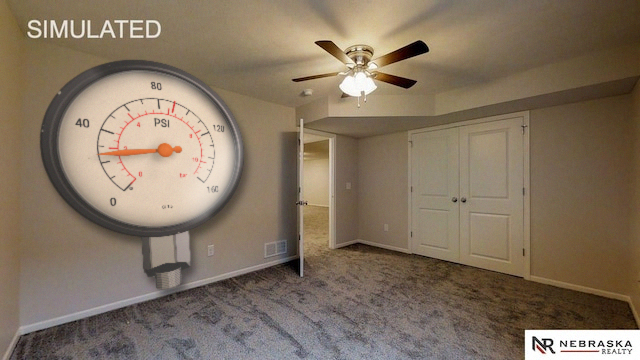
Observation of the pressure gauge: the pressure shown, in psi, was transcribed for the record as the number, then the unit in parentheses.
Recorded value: 25 (psi)
